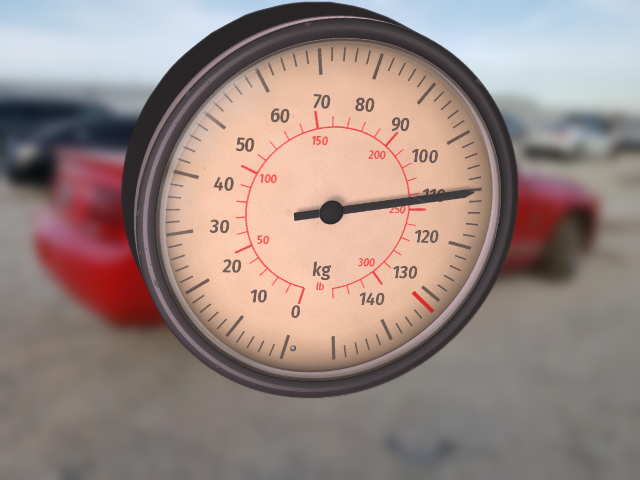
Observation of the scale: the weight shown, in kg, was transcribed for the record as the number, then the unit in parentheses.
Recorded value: 110 (kg)
